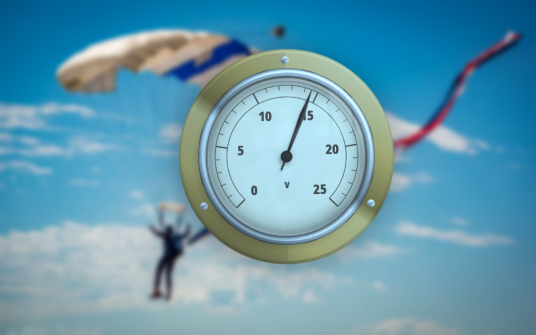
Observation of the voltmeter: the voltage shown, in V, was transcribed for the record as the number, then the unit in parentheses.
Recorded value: 14.5 (V)
